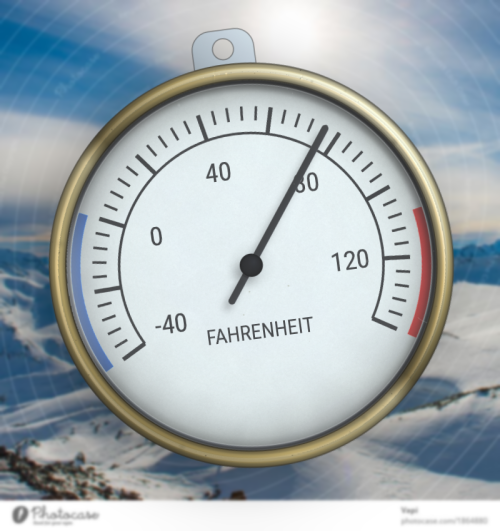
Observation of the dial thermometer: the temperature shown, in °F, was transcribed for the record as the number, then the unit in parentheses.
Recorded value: 76 (°F)
